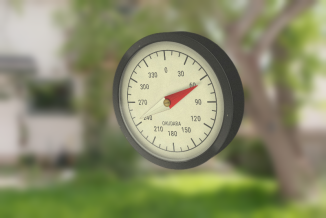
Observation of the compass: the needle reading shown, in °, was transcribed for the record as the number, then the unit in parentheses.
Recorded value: 65 (°)
